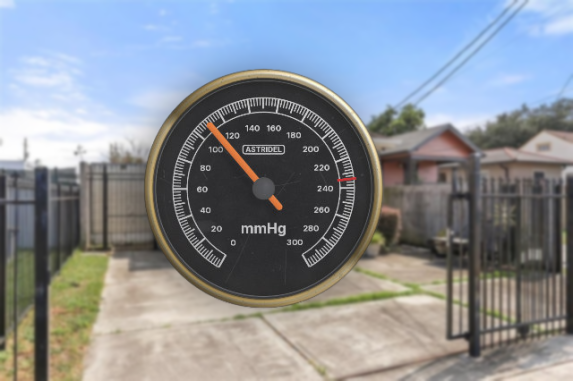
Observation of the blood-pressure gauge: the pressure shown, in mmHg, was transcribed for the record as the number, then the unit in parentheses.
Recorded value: 110 (mmHg)
